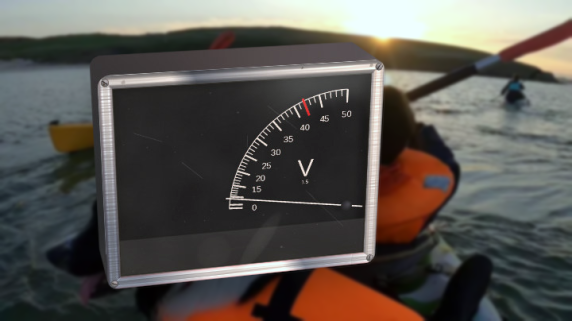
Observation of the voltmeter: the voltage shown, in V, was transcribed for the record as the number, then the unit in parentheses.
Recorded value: 10 (V)
